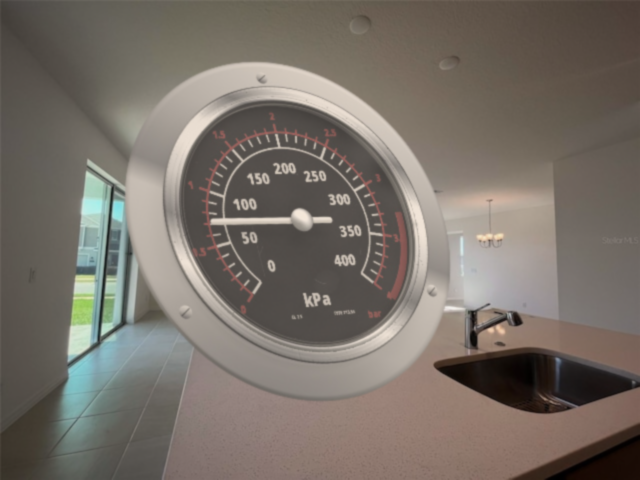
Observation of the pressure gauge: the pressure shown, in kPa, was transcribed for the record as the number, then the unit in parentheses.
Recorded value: 70 (kPa)
